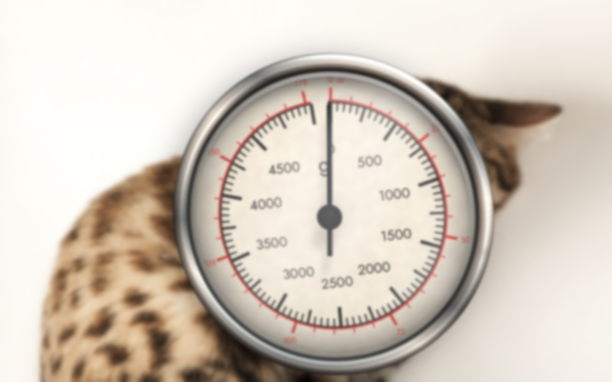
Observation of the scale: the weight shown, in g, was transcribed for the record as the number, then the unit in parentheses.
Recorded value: 0 (g)
